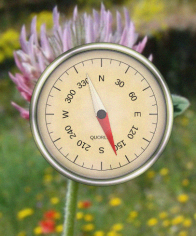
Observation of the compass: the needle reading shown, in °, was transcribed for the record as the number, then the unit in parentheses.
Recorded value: 160 (°)
